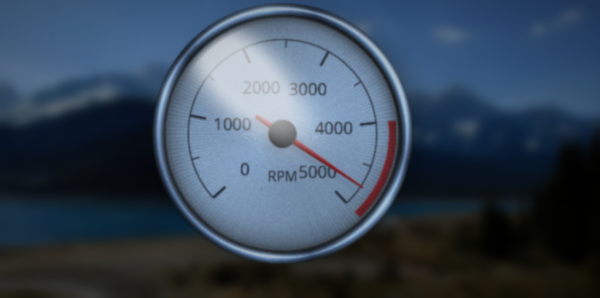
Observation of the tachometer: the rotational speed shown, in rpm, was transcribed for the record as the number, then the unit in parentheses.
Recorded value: 4750 (rpm)
